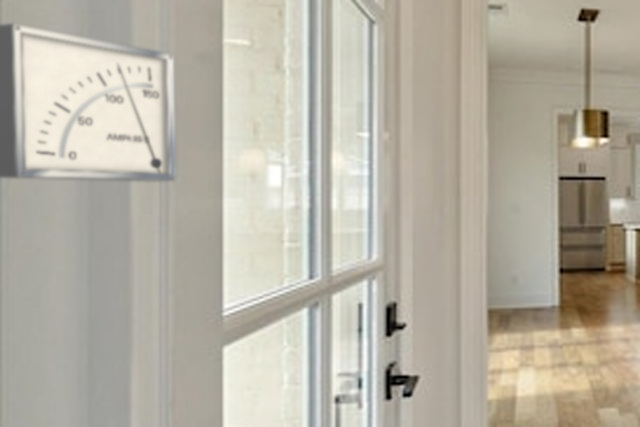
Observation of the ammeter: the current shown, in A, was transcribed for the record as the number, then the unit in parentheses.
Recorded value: 120 (A)
